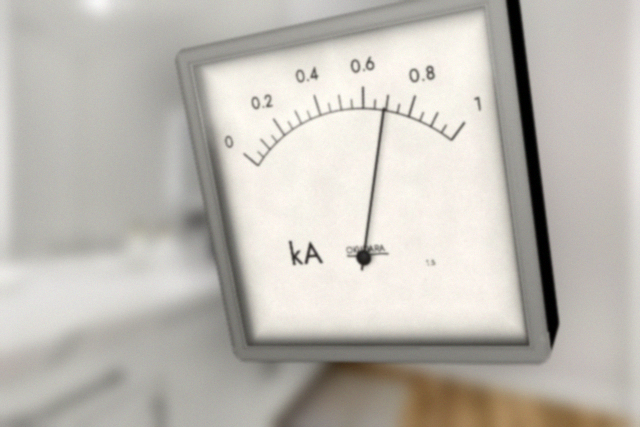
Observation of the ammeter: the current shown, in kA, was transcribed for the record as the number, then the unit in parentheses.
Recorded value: 0.7 (kA)
